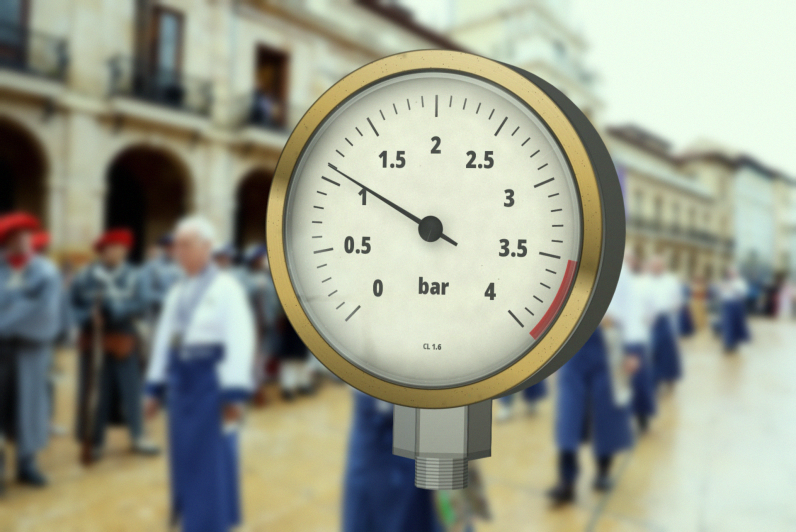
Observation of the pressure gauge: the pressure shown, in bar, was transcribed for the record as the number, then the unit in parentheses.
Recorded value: 1.1 (bar)
